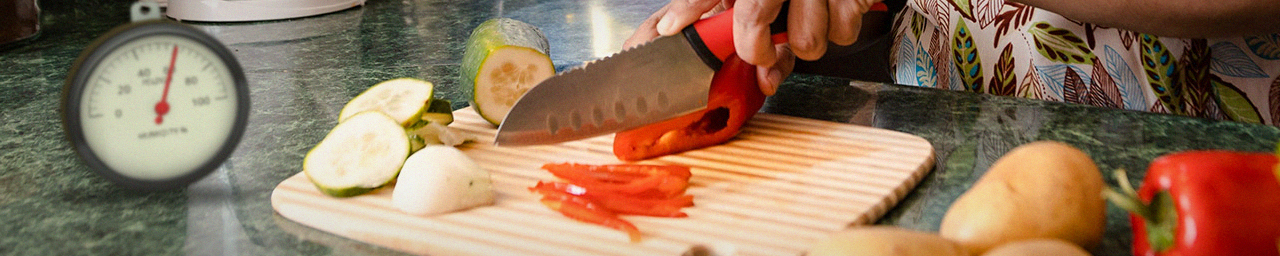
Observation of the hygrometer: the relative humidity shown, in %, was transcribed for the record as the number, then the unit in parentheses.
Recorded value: 60 (%)
